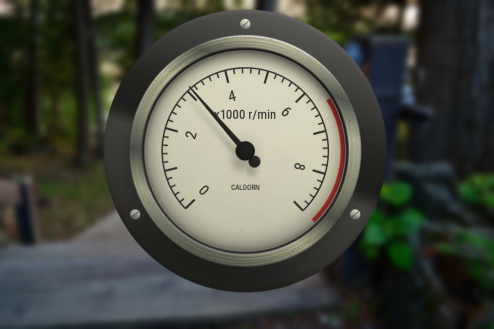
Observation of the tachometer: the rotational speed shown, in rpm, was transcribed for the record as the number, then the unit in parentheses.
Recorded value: 3100 (rpm)
